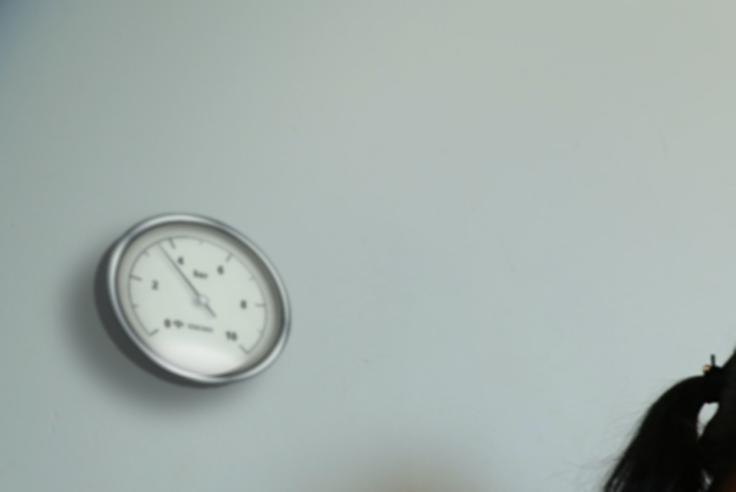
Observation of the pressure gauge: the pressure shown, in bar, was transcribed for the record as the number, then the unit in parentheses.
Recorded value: 3.5 (bar)
